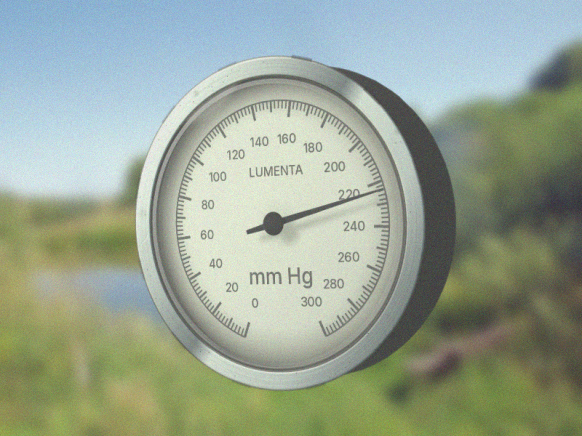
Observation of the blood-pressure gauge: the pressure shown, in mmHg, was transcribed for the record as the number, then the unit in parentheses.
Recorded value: 224 (mmHg)
